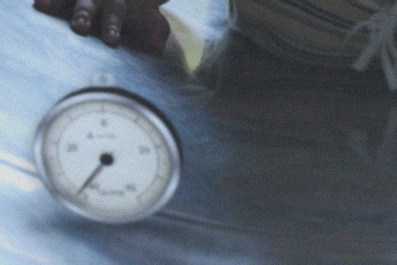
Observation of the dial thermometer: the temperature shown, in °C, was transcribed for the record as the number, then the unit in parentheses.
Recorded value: -37.5 (°C)
